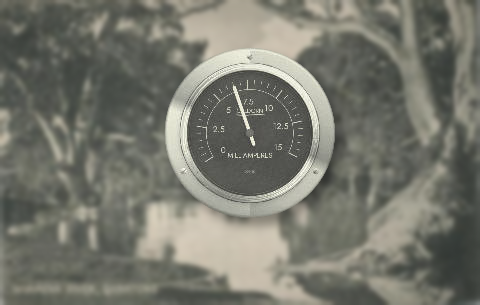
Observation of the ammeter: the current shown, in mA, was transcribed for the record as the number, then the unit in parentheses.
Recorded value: 6.5 (mA)
